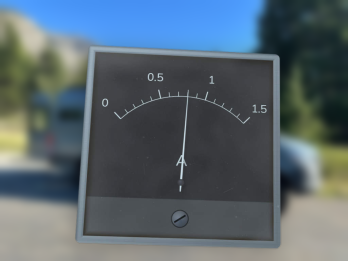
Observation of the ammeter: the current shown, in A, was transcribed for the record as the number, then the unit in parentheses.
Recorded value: 0.8 (A)
